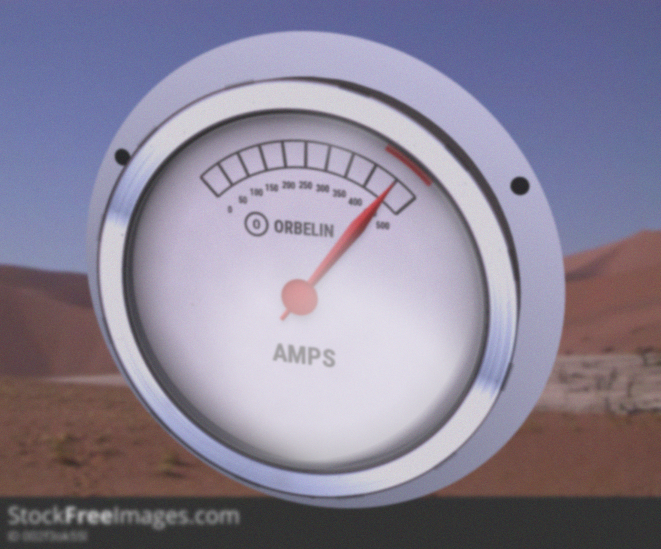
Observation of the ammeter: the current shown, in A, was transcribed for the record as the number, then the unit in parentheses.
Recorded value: 450 (A)
